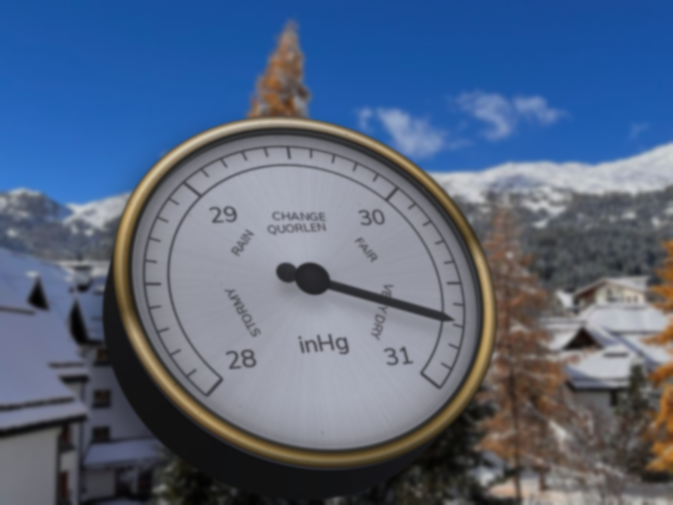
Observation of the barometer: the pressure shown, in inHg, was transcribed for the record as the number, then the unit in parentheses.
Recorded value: 30.7 (inHg)
